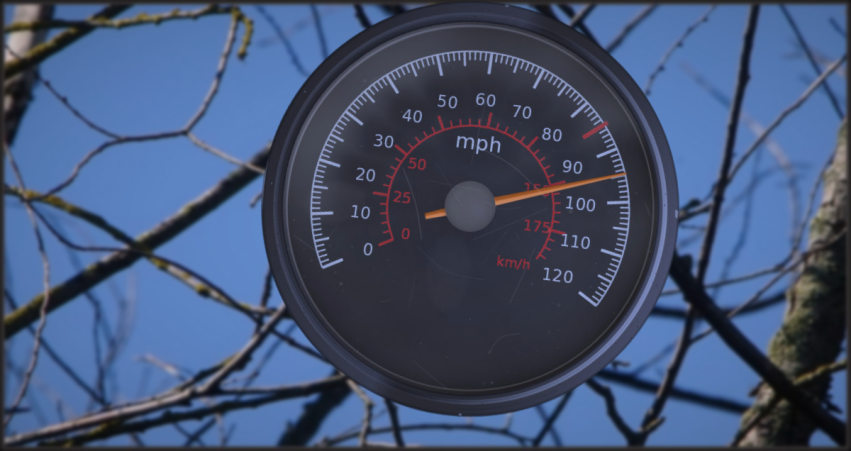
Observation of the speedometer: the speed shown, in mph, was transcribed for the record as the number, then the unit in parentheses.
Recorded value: 95 (mph)
